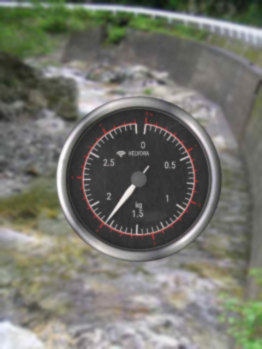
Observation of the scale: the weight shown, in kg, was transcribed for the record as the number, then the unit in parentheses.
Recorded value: 1.8 (kg)
